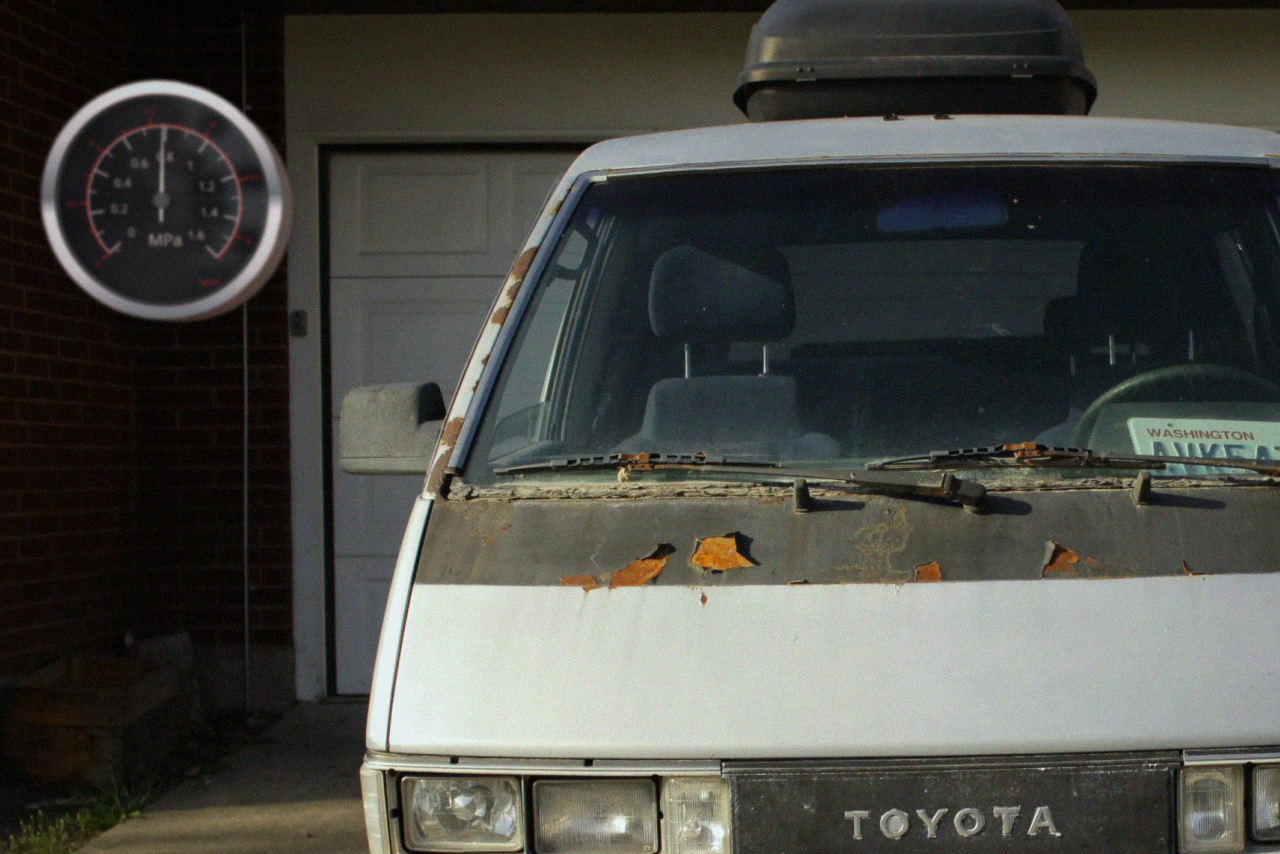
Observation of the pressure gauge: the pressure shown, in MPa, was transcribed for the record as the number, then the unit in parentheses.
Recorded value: 0.8 (MPa)
